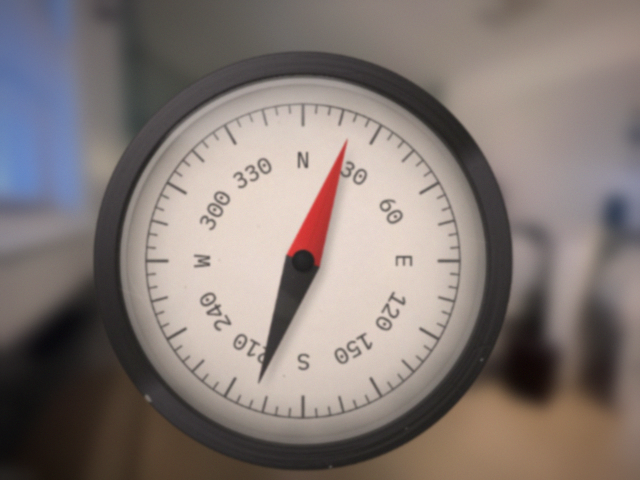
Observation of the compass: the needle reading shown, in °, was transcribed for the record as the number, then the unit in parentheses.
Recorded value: 20 (°)
